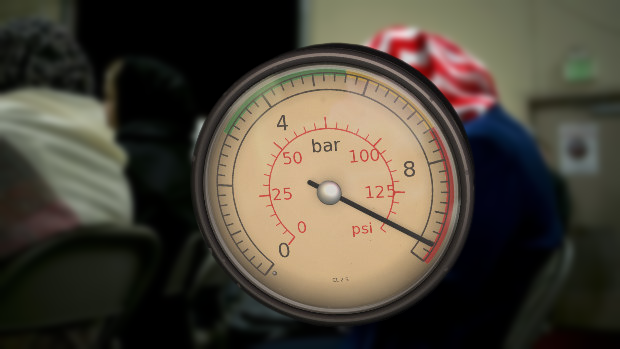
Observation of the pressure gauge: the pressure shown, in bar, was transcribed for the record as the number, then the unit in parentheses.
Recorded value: 9.6 (bar)
